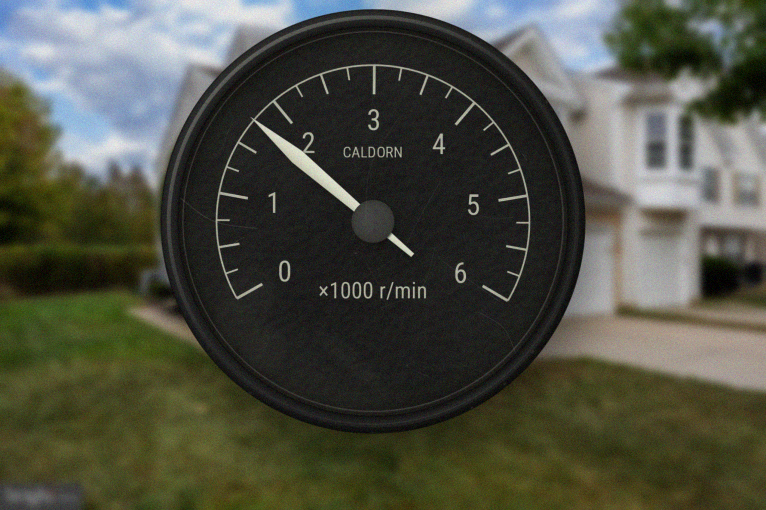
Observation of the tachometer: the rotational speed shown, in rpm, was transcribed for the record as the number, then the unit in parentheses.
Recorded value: 1750 (rpm)
